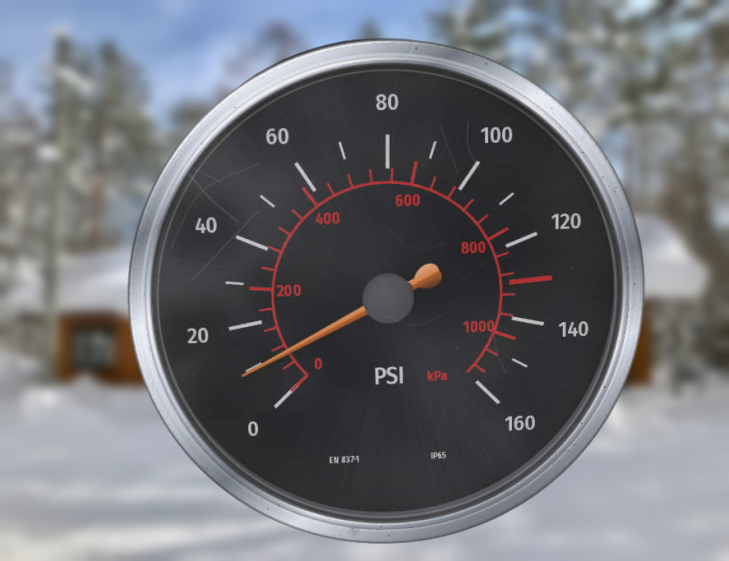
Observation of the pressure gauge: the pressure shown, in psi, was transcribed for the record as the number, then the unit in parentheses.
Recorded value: 10 (psi)
